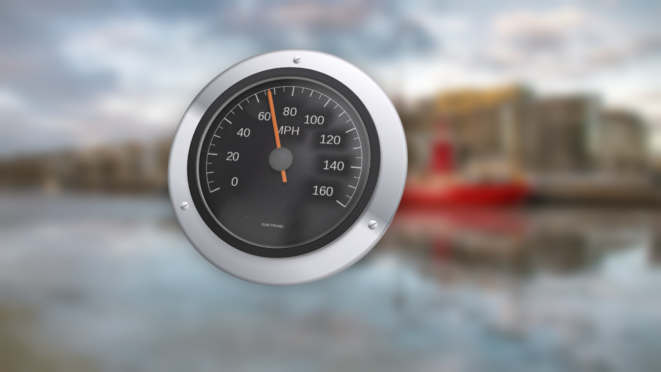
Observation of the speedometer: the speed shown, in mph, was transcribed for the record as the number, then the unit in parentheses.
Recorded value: 67.5 (mph)
